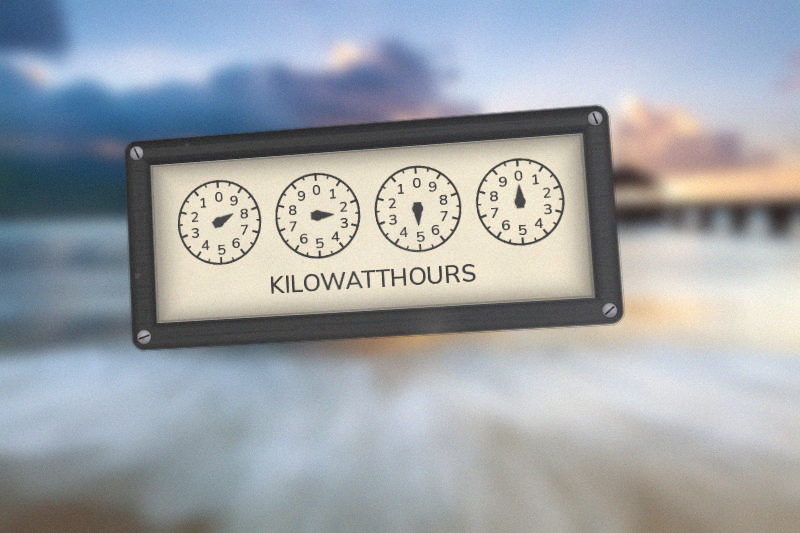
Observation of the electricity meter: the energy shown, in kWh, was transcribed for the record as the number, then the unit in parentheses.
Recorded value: 8250 (kWh)
